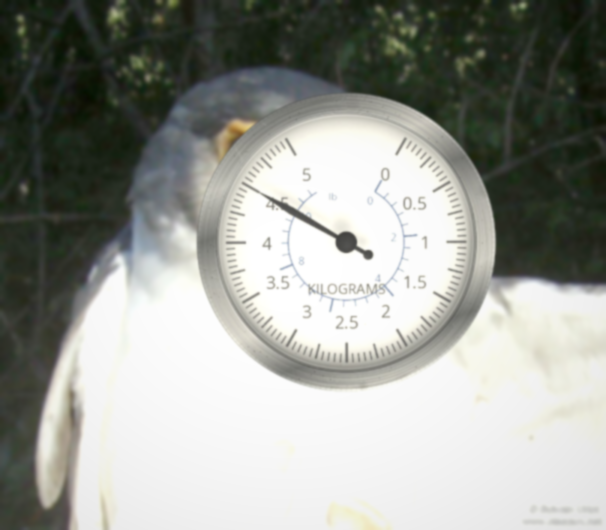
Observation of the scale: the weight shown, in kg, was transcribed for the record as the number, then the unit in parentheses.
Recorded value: 4.5 (kg)
